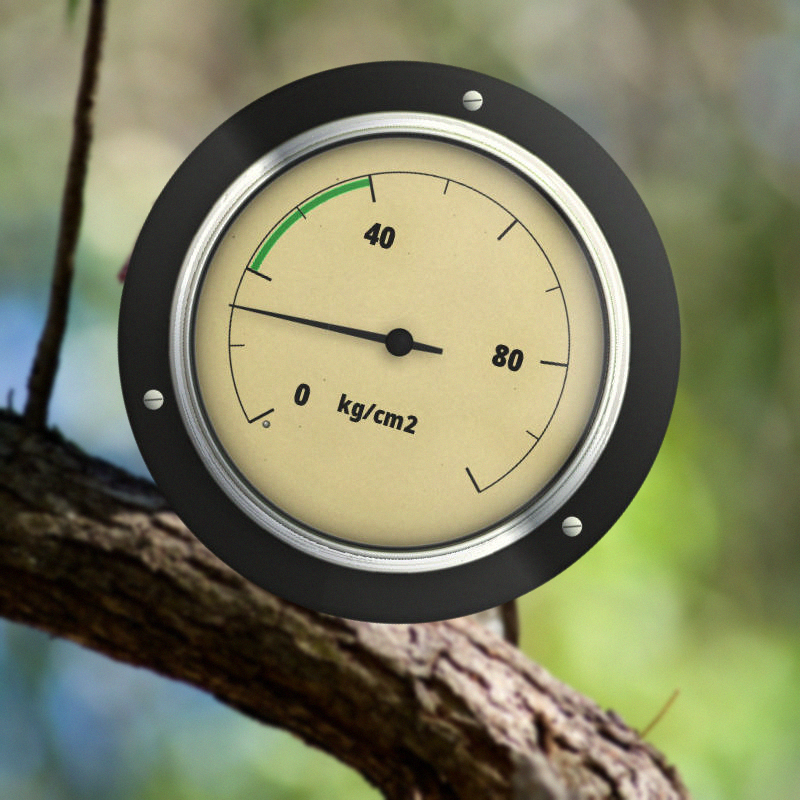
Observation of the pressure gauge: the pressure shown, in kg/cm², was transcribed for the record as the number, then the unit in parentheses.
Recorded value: 15 (kg/cm²)
